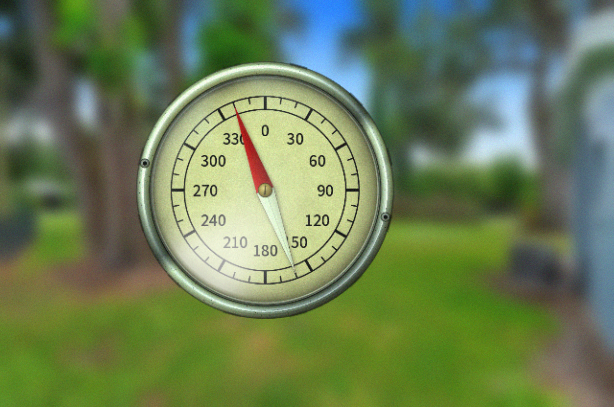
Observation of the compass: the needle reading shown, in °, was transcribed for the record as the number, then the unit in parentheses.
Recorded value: 340 (°)
